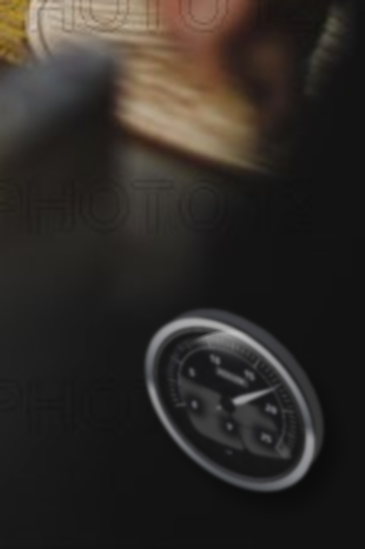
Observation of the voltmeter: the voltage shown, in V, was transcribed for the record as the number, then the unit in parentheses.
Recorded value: 17.5 (V)
